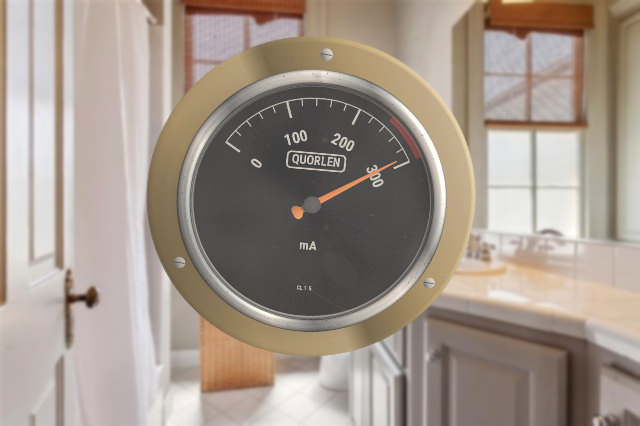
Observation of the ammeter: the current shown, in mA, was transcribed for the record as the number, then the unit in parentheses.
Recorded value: 290 (mA)
